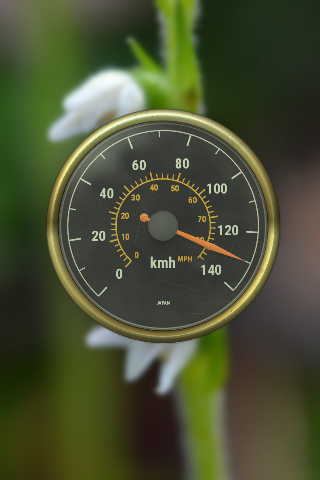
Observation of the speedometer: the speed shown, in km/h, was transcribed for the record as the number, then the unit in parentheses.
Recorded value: 130 (km/h)
